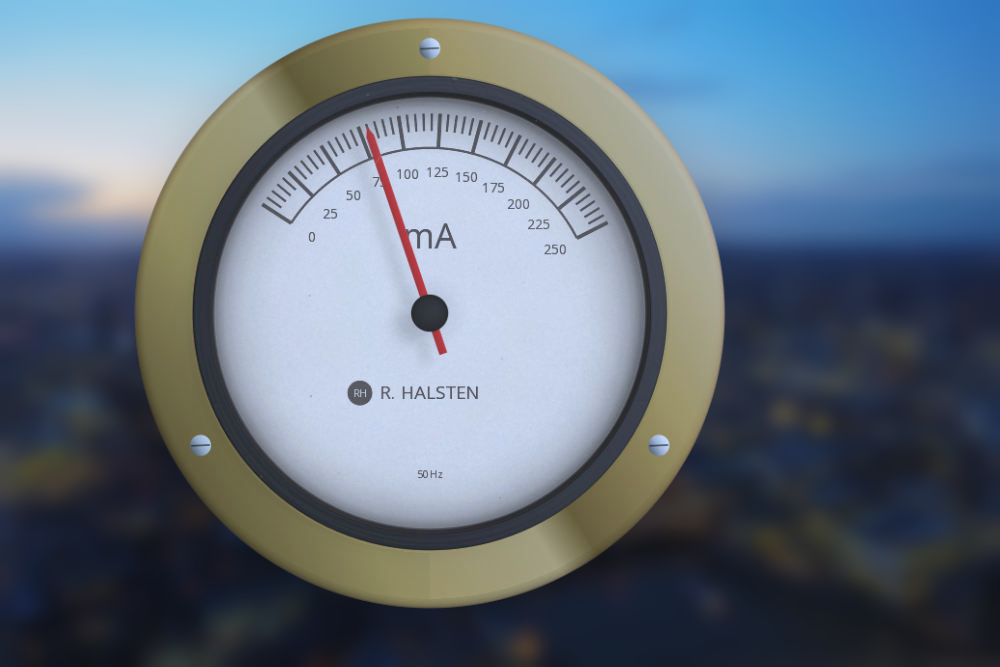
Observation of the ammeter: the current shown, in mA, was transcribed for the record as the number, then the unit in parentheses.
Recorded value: 80 (mA)
